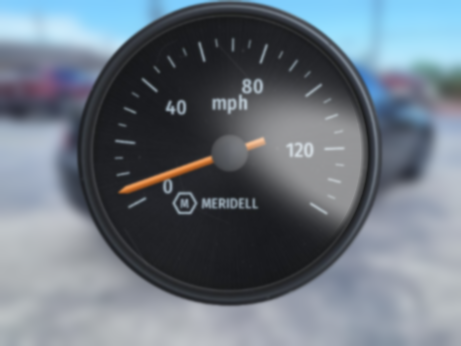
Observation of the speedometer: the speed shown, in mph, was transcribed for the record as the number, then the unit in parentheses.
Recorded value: 5 (mph)
